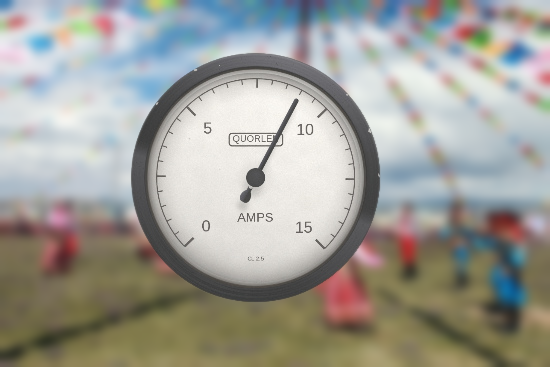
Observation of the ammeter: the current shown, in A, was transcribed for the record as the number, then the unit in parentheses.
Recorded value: 9 (A)
